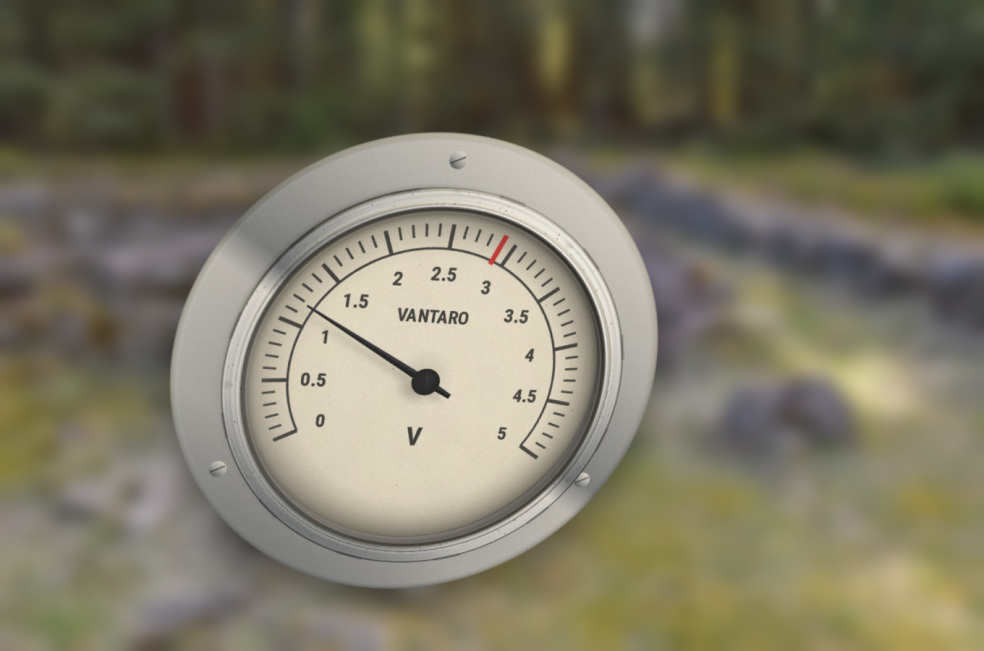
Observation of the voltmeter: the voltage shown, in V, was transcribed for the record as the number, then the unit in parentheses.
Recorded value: 1.2 (V)
